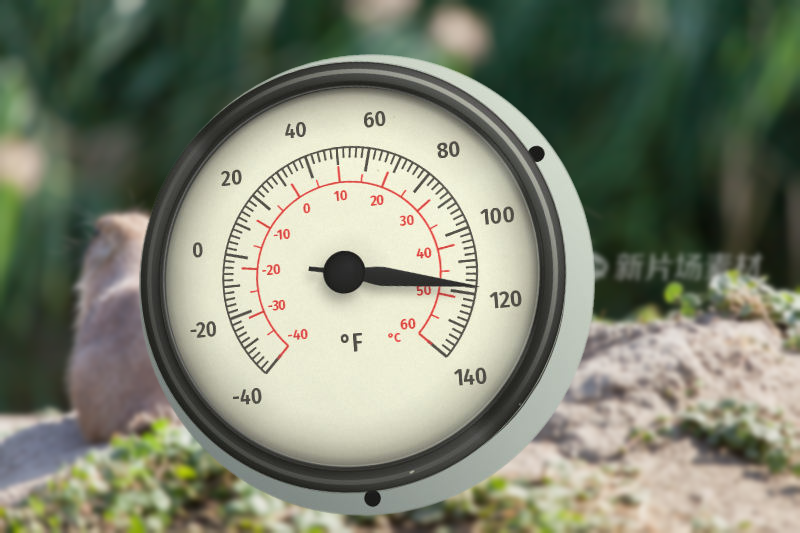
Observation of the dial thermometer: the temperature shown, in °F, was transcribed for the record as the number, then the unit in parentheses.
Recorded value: 118 (°F)
